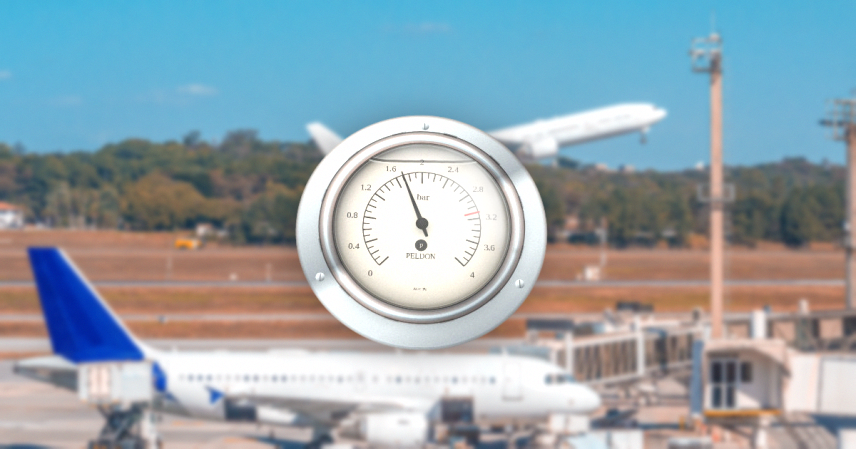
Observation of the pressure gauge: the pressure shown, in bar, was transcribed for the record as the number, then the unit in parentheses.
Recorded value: 1.7 (bar)
